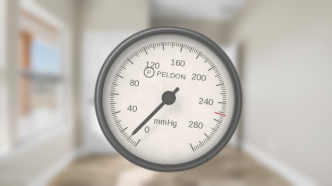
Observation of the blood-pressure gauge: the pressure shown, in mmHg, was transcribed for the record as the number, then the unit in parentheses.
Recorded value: 10 (mmHg)
